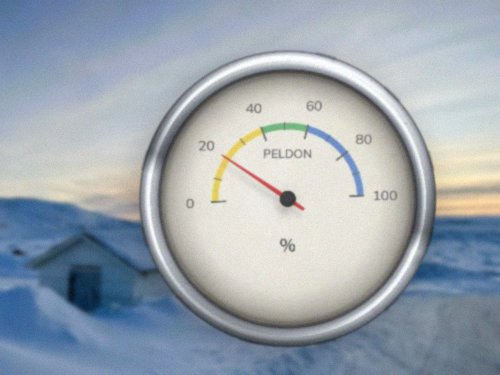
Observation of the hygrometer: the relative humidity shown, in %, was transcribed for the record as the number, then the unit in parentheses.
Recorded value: 20 (%)
